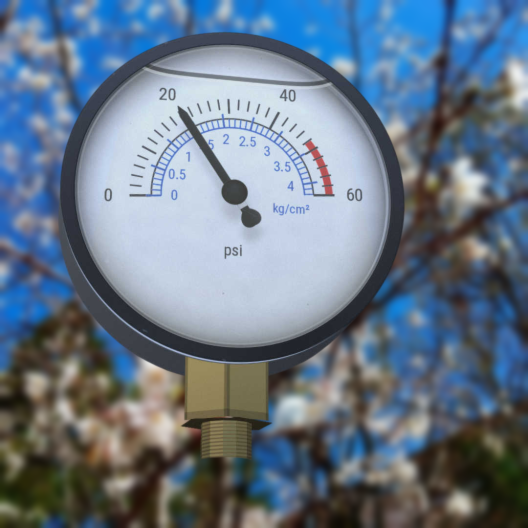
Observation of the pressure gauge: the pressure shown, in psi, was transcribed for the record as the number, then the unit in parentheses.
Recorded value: 20 (psi)
